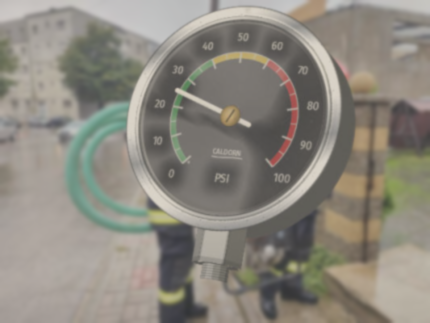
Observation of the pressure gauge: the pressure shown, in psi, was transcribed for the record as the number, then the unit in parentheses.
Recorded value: 25 (psi)
